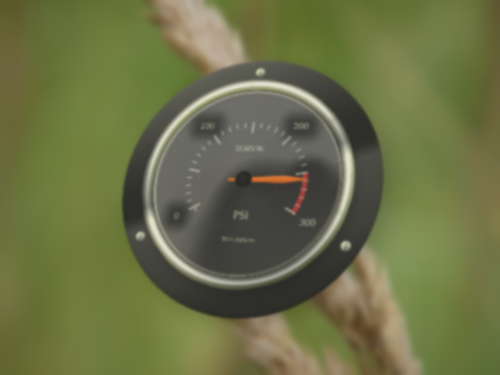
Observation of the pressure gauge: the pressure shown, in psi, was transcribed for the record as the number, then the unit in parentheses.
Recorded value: 260 (psi)
